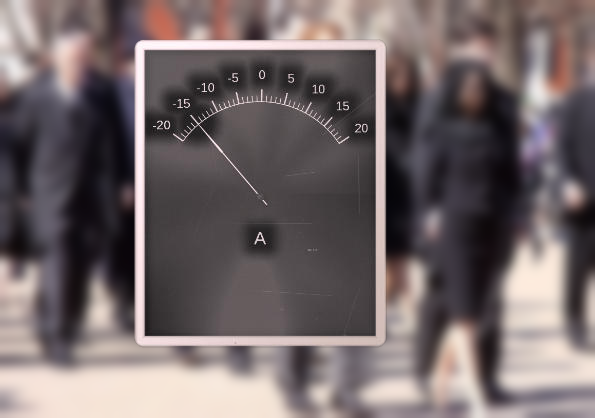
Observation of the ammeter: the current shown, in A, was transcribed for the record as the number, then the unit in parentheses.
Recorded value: -15 (A)
